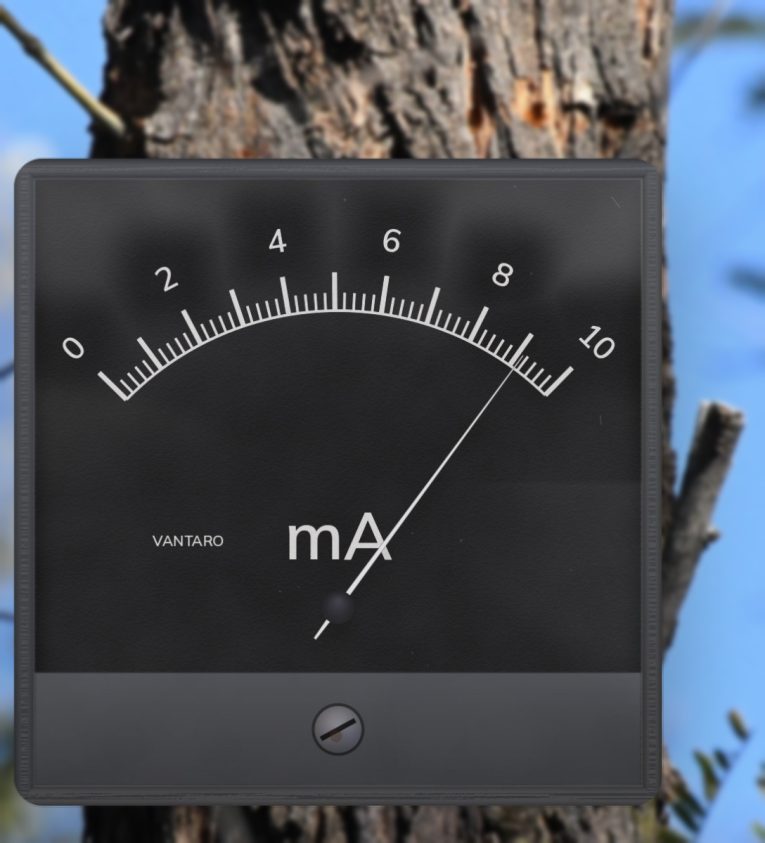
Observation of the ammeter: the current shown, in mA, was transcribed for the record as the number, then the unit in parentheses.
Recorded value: 9.1 (mA)
